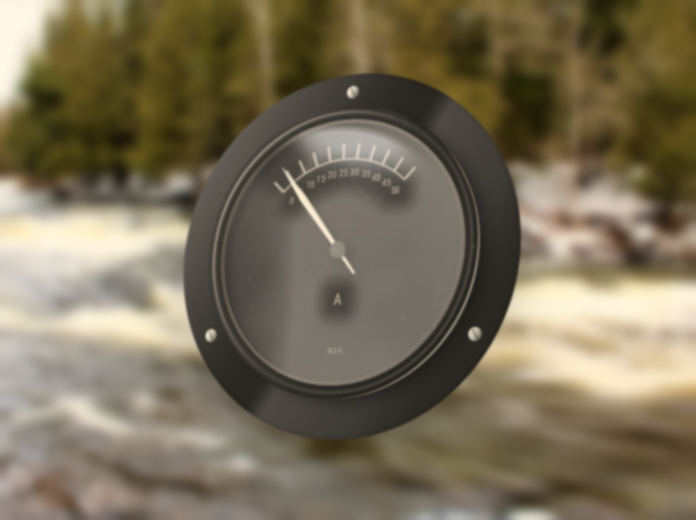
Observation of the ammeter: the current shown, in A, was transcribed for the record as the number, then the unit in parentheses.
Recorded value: 5 (A)
